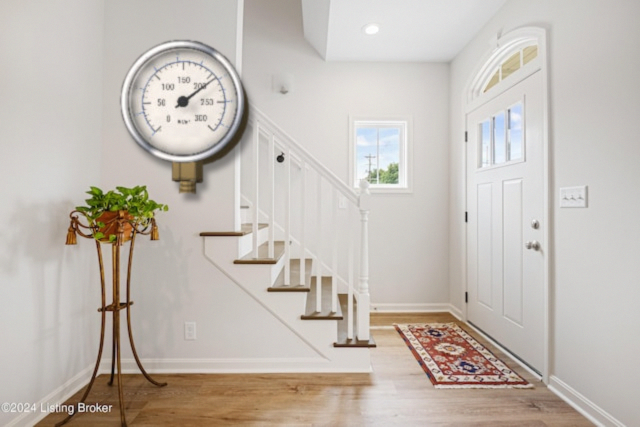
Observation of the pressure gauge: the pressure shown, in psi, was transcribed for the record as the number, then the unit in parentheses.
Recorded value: 210 (psi)
